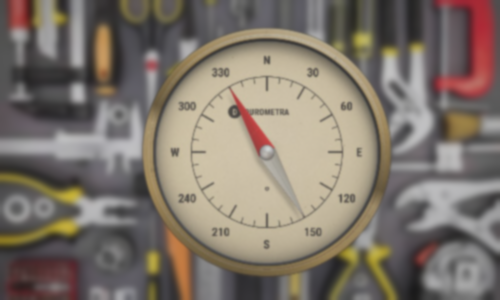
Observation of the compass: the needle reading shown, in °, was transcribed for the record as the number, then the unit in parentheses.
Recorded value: 330 (°)
